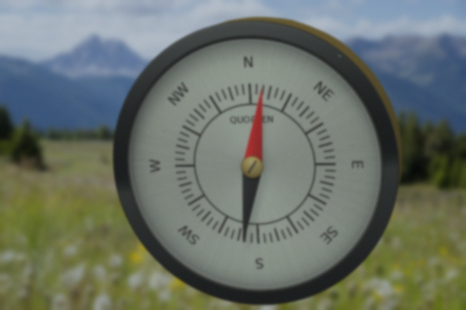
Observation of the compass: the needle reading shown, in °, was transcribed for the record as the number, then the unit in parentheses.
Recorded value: 10 (°)
